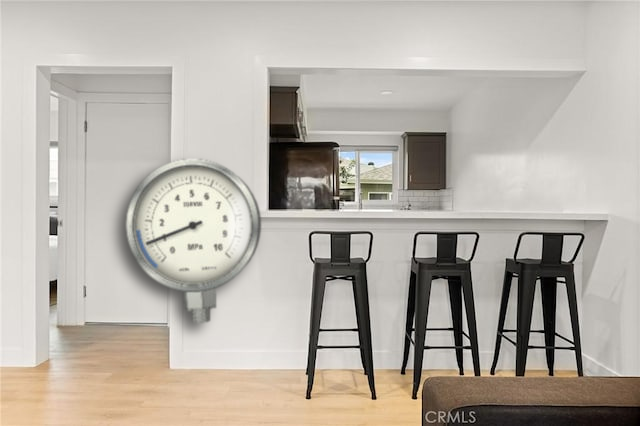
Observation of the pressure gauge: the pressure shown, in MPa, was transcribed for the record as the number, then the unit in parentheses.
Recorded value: 1 (MPa)
